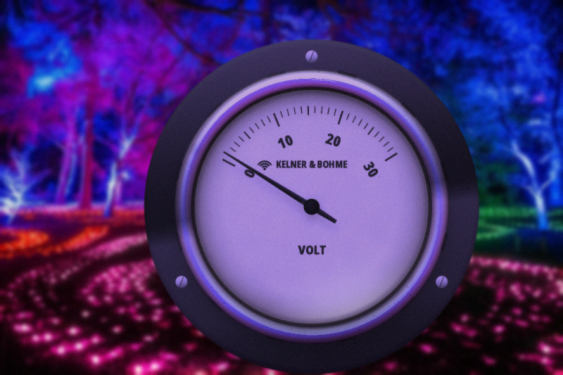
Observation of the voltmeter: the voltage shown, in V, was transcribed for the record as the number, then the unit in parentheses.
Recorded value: 1 (V)
